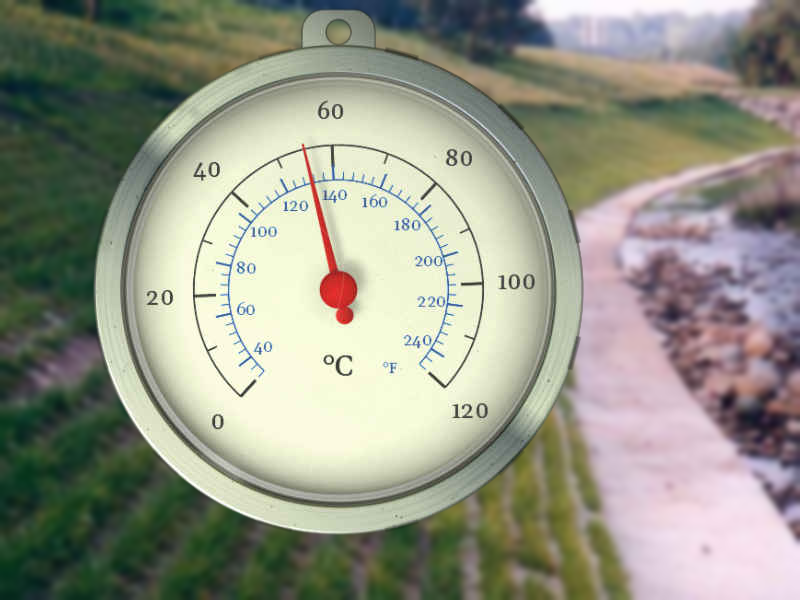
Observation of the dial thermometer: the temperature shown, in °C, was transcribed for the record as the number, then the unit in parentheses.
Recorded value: 55 (°C)
